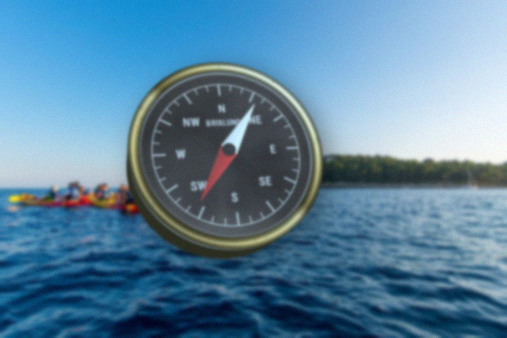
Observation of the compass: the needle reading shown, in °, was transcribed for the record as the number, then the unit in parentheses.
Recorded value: 215 (°)
